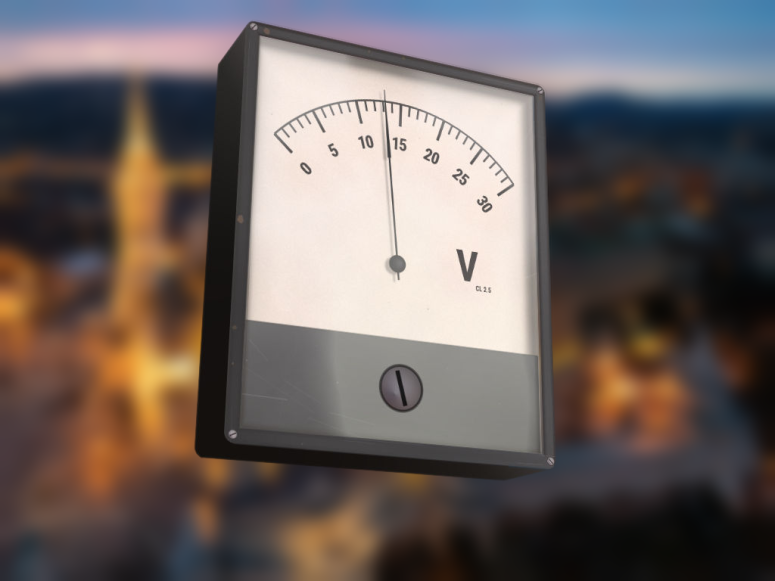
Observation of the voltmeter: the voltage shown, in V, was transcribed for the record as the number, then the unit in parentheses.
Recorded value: 13 (V)
